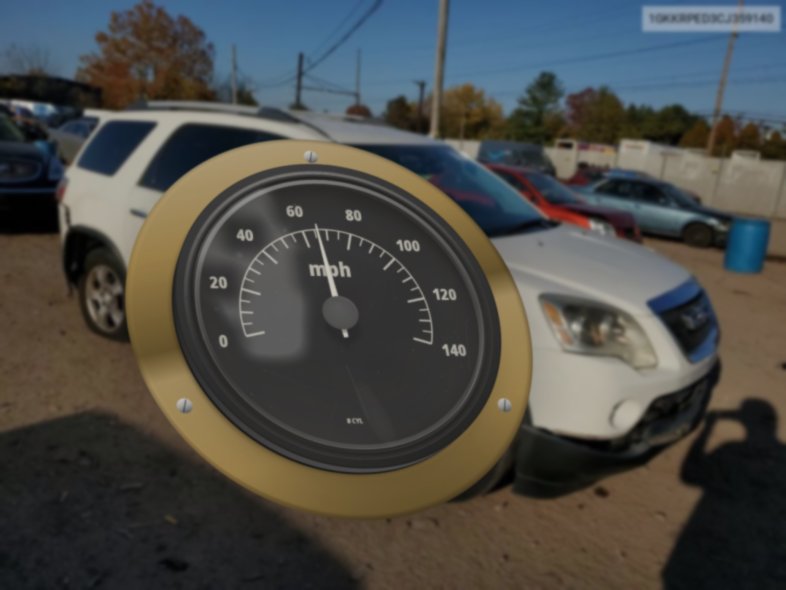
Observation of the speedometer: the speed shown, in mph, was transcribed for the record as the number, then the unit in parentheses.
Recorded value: 65 (mph)
